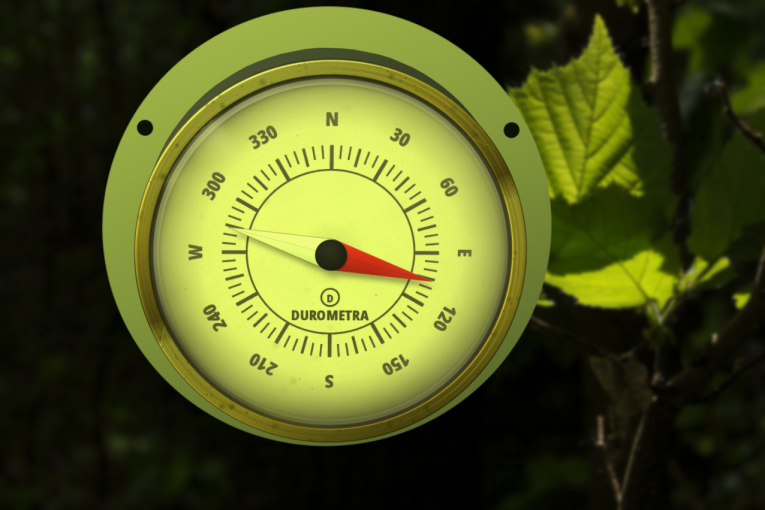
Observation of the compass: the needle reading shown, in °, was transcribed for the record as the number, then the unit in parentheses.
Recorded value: 105 (°)
